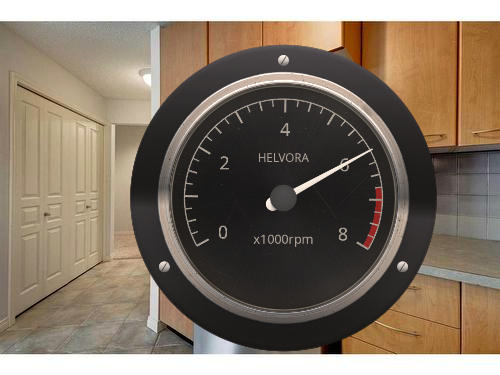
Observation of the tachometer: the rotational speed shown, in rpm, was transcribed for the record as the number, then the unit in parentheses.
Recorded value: 6000 (rpm)
